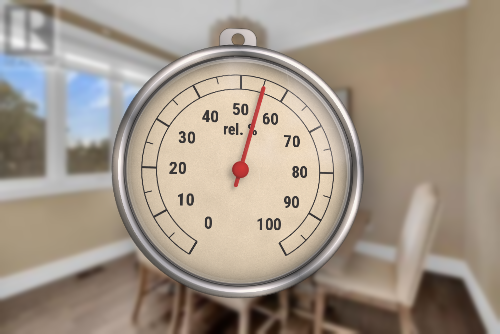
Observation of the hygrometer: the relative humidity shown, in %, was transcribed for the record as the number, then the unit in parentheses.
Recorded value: 55 (%)
